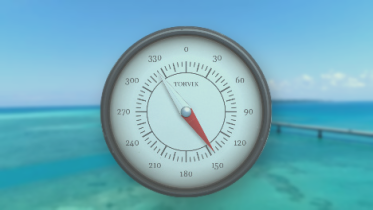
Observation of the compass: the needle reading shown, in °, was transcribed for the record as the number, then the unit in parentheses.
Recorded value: 145 (°)
